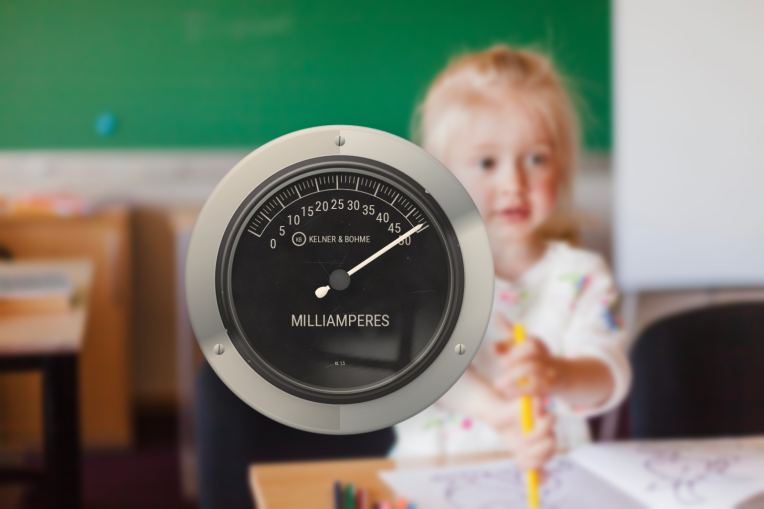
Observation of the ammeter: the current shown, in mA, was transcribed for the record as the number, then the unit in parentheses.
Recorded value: 49 (mA)
